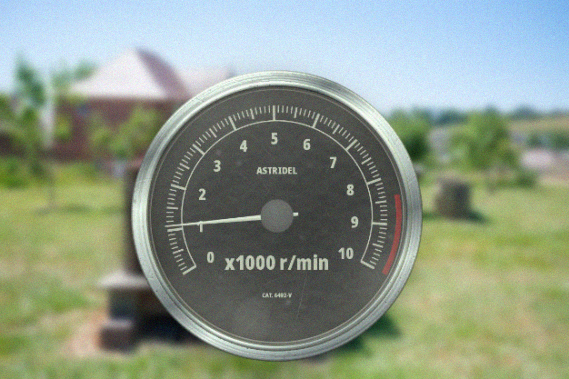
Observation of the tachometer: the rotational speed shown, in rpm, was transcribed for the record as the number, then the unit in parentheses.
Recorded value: 1100 (rpm)
